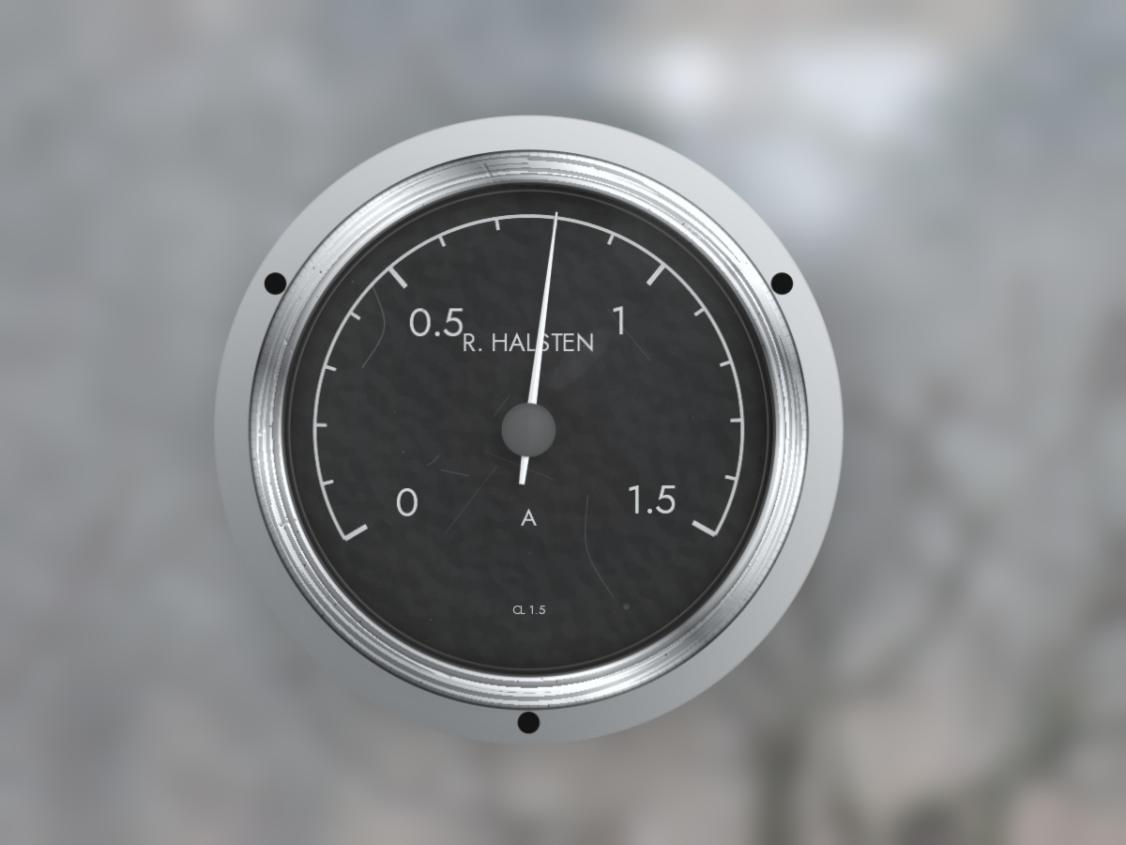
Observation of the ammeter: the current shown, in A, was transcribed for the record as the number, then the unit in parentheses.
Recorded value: 0.8 (A)
